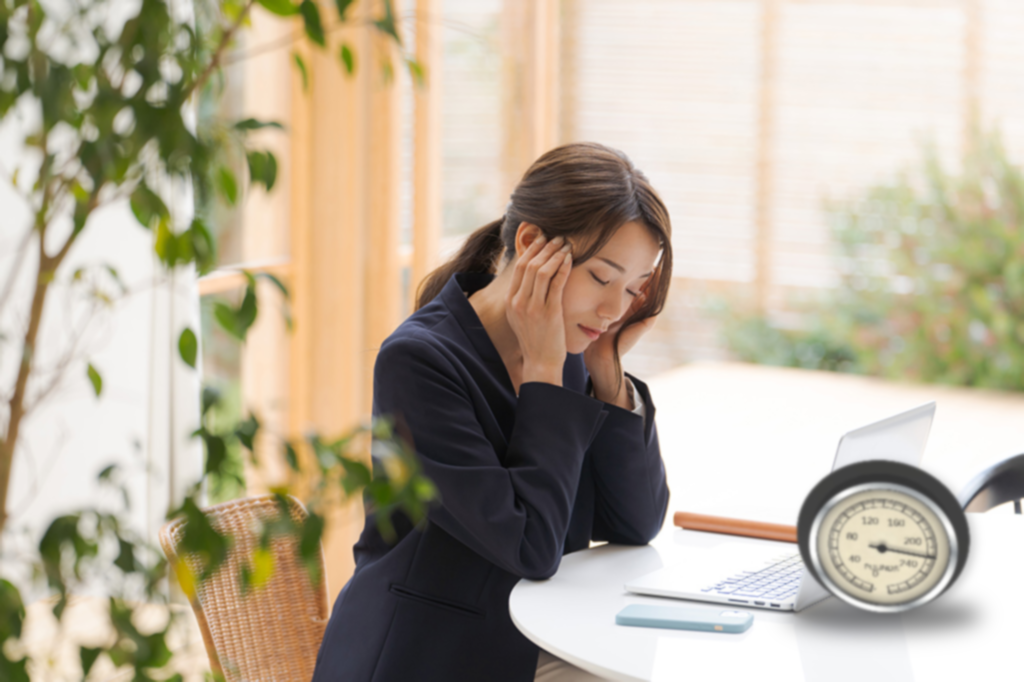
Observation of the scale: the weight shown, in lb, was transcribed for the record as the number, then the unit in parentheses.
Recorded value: 220 (lb)
